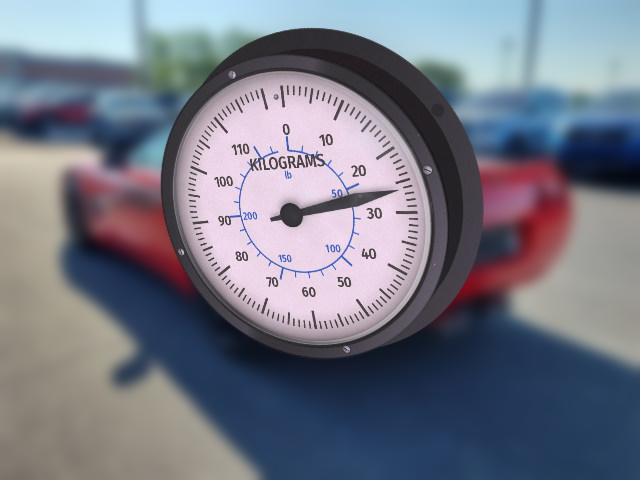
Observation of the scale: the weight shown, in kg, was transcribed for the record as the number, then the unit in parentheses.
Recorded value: 26 (kg)
